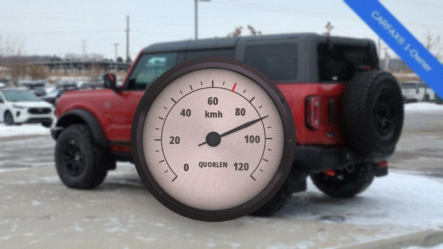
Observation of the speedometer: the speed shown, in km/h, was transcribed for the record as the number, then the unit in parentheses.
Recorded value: 90 (km/h)
